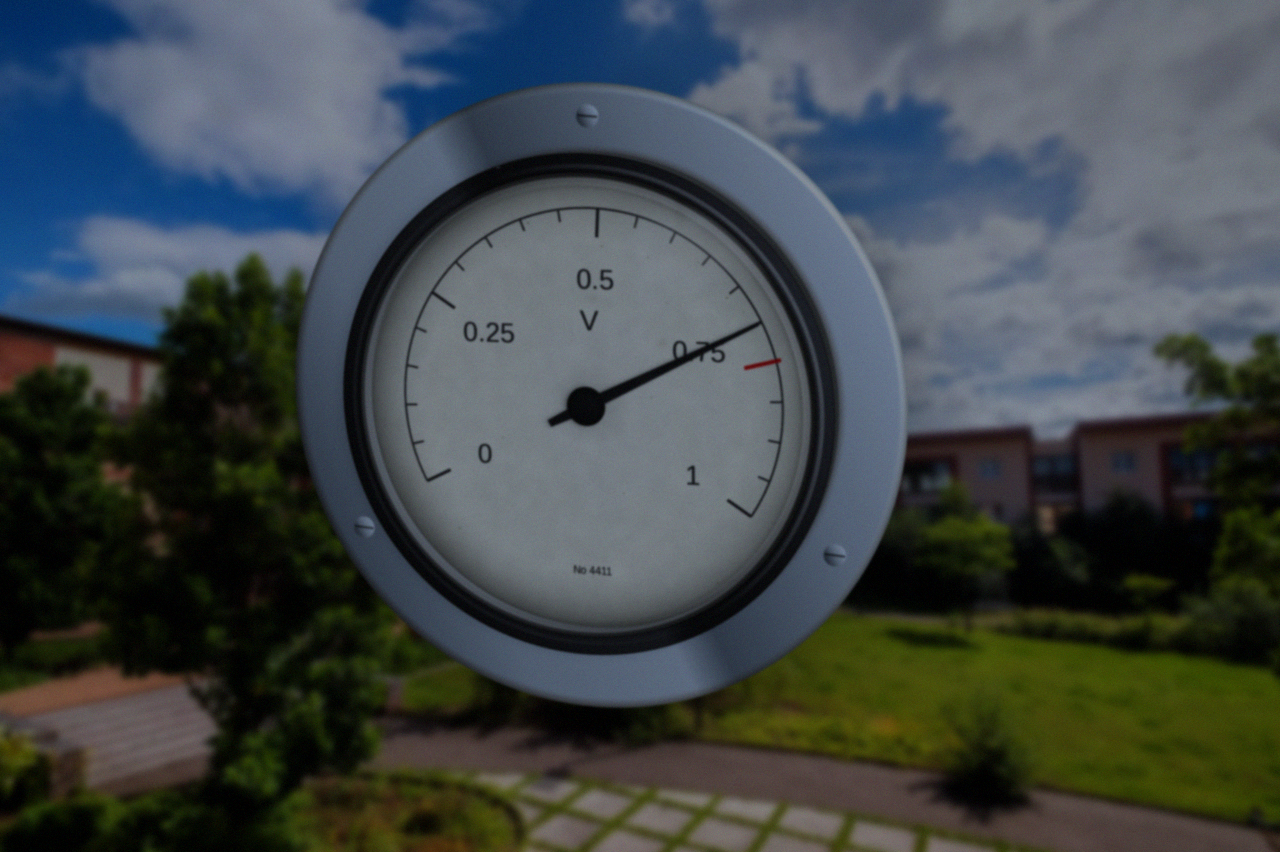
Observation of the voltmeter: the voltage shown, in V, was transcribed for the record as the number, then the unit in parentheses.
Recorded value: 0.75 (V)
